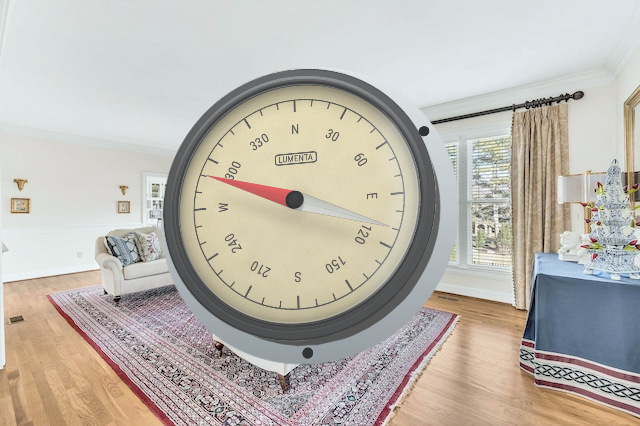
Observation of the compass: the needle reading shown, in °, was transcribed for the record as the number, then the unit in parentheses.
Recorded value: 290 (°)
